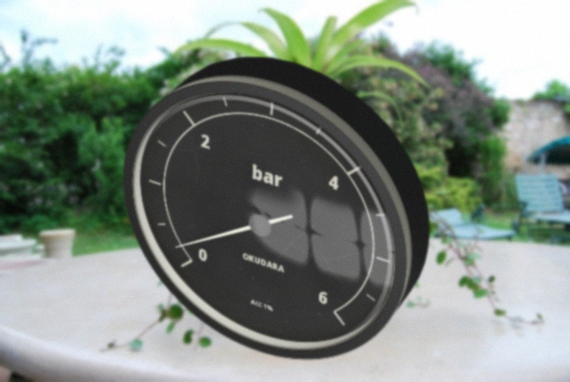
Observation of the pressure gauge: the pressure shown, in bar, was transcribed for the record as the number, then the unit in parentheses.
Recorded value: 0.25 (bar)
